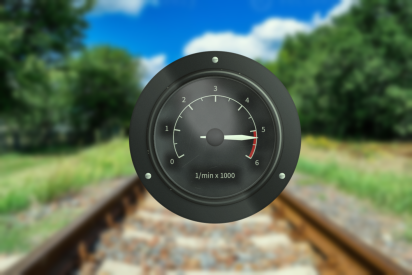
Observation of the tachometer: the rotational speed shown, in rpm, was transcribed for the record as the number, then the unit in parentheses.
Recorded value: 5250 (rpm)
